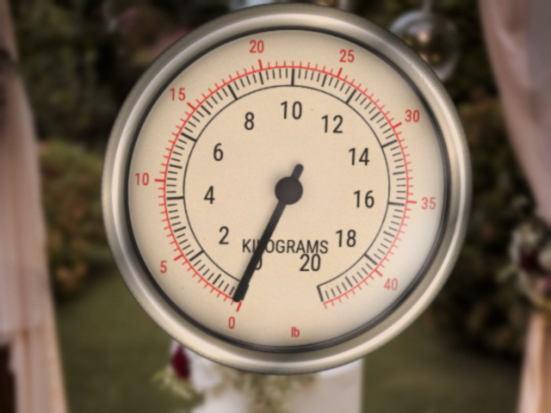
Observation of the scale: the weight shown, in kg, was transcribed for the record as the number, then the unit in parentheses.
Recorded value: 0.2 (kg)
